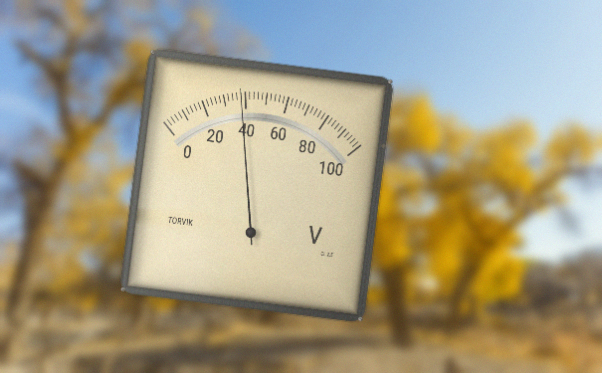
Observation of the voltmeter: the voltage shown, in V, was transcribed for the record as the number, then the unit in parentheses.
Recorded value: 38 (V)
